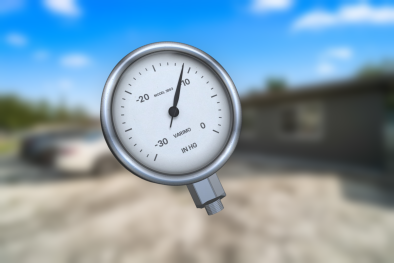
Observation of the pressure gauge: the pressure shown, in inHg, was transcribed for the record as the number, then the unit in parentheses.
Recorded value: -11 (inHg)
